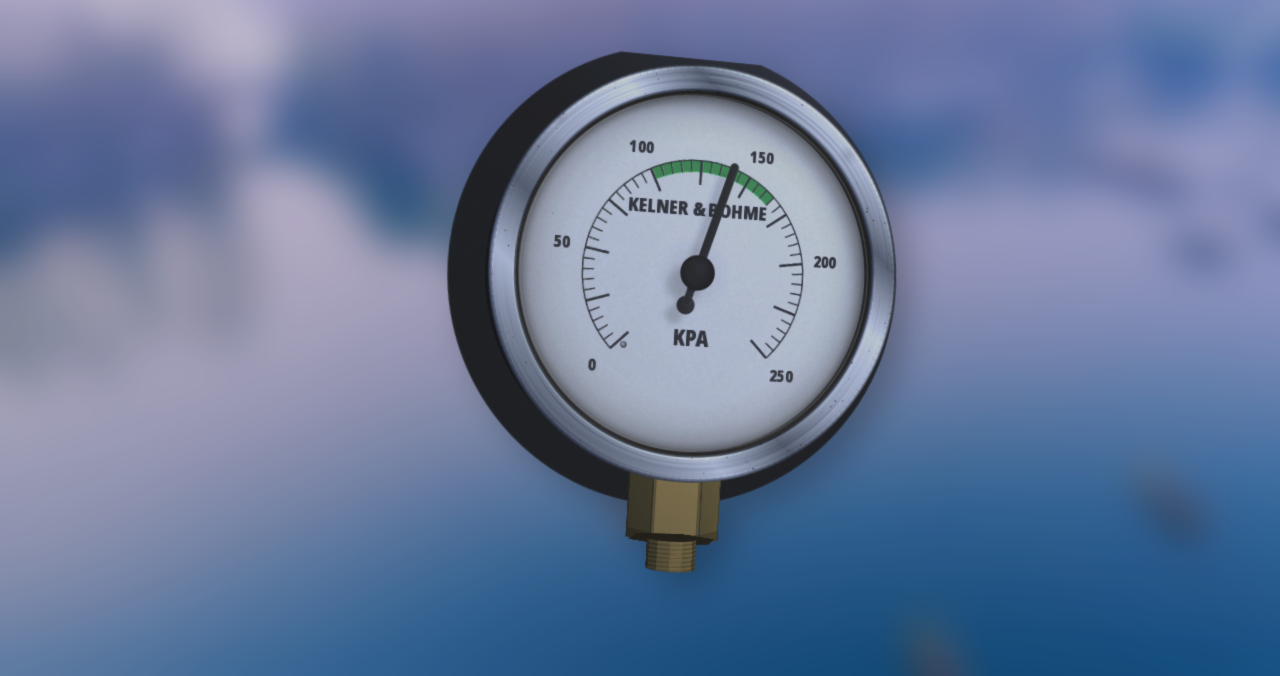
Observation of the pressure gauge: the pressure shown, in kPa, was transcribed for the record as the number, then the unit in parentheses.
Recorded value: 140 (kPa)
